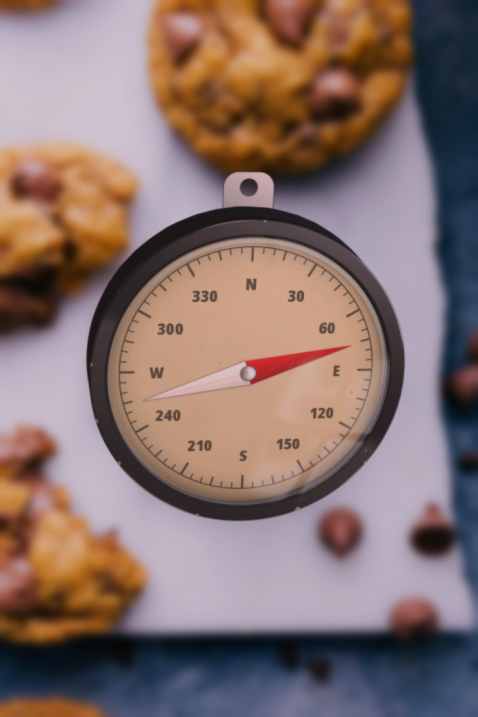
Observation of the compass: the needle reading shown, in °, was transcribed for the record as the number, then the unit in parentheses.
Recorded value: 75 (°)
